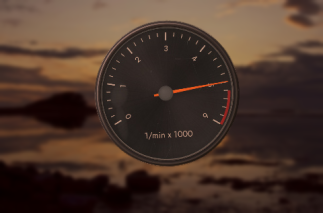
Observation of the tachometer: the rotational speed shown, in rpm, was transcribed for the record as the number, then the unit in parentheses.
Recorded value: 5000 (rpm)
